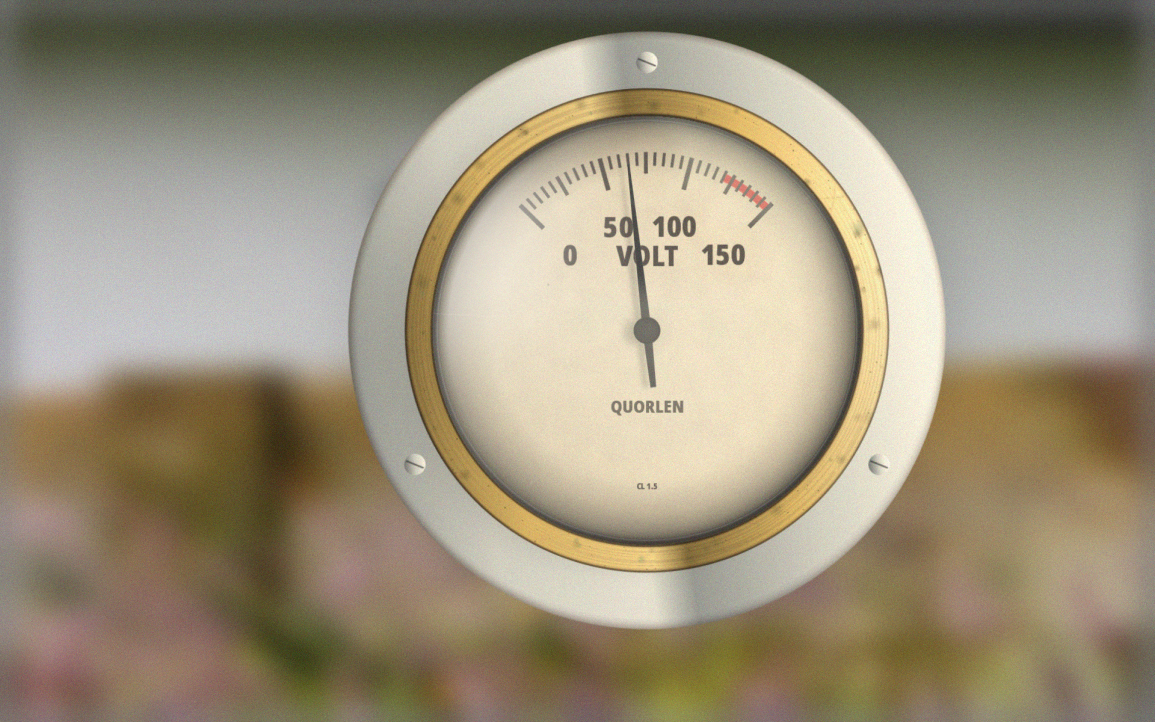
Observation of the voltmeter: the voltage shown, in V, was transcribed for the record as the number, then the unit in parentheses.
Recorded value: 65 (V)
